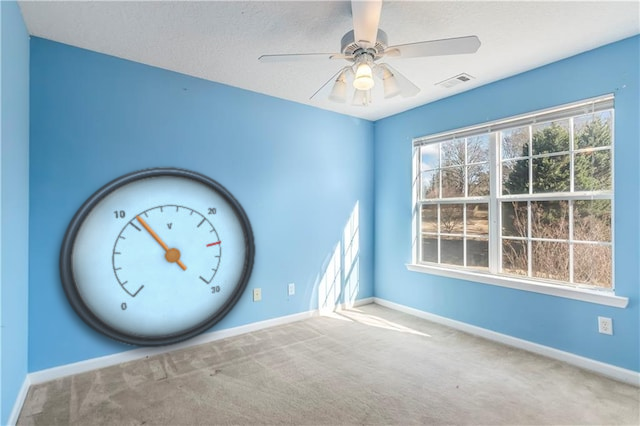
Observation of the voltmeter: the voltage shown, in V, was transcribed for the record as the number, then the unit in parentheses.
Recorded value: 11 (V)
